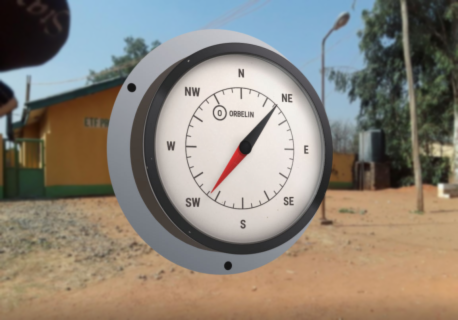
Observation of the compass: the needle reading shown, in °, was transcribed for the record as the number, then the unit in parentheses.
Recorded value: 220 (°)
